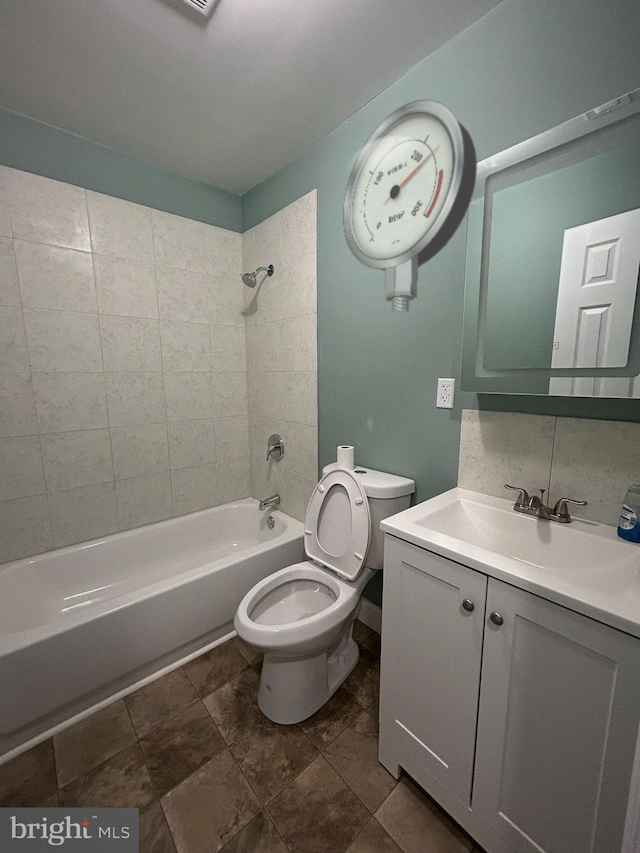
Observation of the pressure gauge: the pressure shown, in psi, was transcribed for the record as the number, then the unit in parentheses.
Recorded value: 225 (psi)
